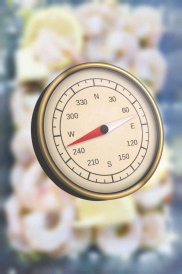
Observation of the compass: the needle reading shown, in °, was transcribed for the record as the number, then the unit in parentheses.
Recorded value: 255 (°)
